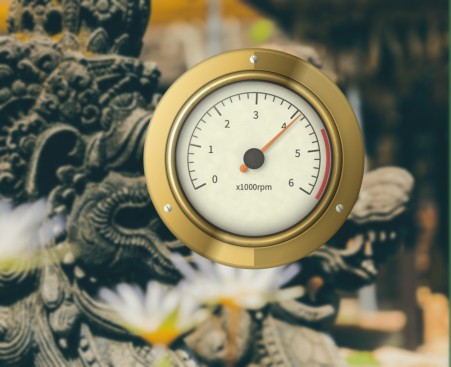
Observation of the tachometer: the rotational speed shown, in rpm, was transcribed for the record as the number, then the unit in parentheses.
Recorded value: 4100 (rpm)
